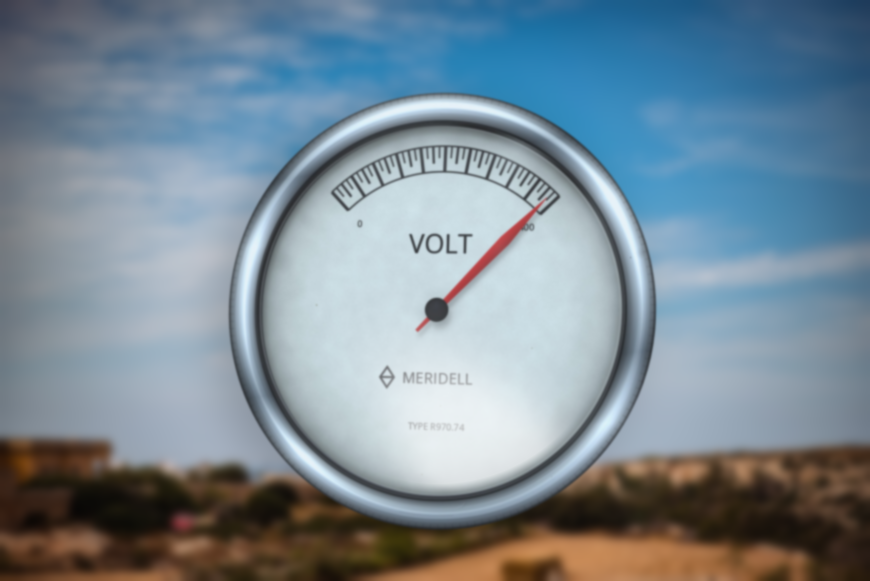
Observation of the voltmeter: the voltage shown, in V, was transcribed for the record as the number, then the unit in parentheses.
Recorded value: 390 (V)
